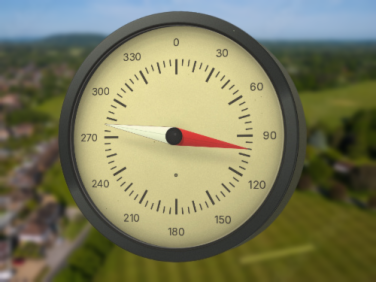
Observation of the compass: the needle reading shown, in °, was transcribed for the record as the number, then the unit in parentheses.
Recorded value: 100 (°)
